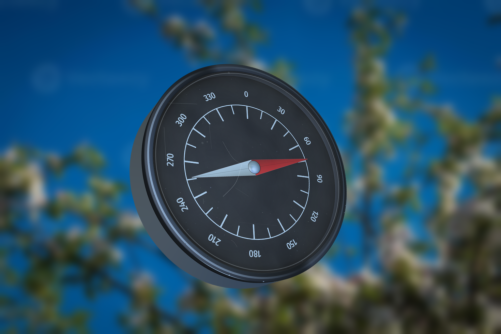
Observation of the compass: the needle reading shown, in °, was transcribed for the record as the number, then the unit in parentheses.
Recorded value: 75 (°)
